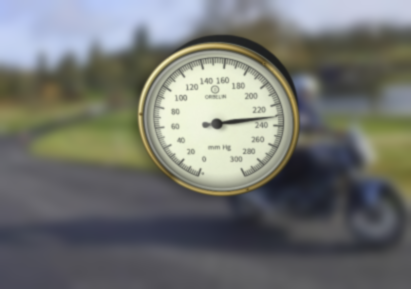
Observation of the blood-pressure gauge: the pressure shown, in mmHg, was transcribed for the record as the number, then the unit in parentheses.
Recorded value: 230 (mmHg)
